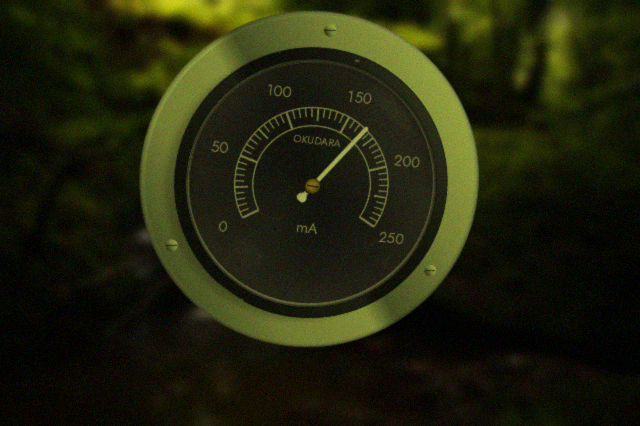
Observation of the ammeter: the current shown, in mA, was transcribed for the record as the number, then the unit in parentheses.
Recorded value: 165 (mA)
